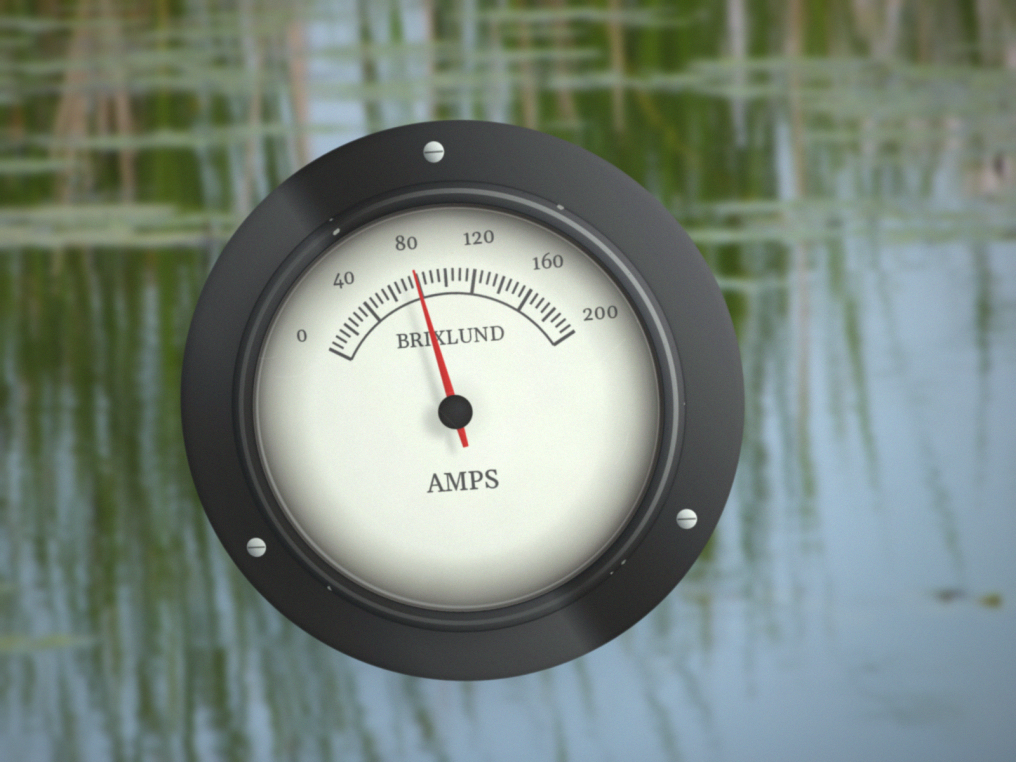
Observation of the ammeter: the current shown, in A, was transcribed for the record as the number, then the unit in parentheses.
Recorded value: 80 (A)
